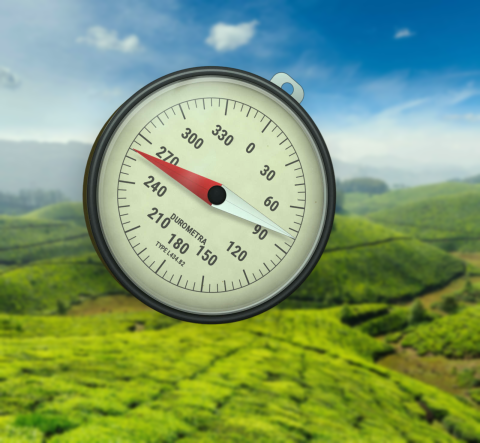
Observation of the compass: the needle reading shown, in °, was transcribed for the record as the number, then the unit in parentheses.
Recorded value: 260 (°)
